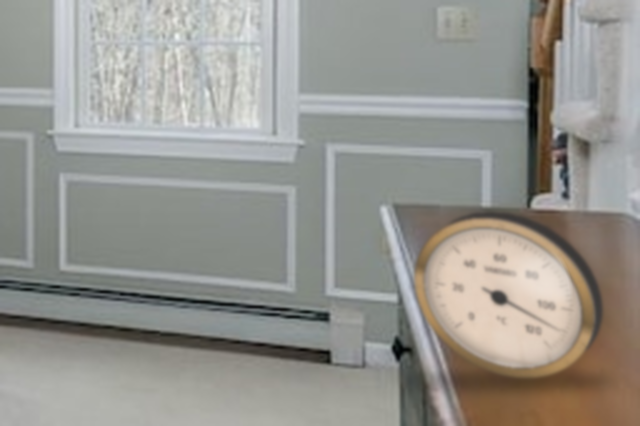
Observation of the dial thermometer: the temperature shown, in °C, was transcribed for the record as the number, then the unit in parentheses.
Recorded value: 110 (°C)
